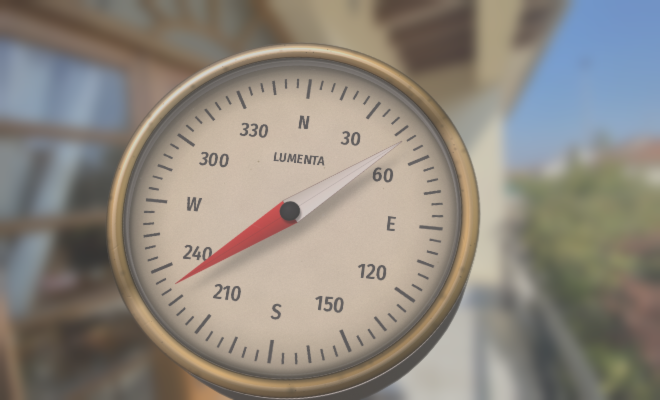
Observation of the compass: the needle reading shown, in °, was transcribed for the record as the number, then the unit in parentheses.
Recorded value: 230 (°)
